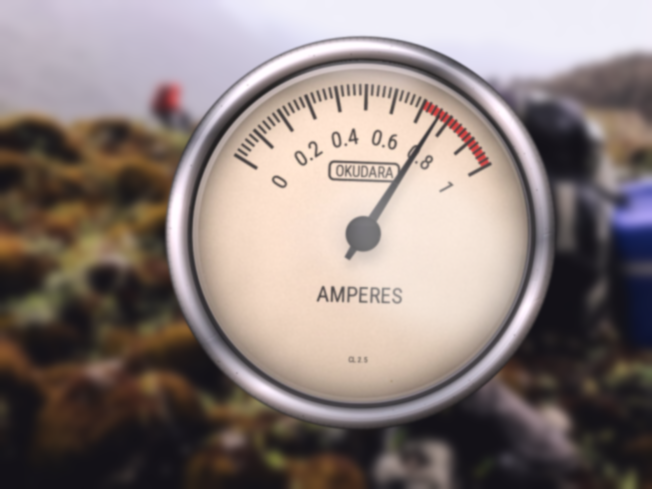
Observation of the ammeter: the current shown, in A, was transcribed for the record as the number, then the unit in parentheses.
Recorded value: 0.76 (A)
